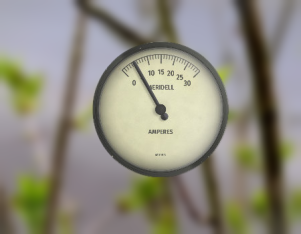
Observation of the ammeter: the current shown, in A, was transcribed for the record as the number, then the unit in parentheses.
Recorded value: 5 (A)
